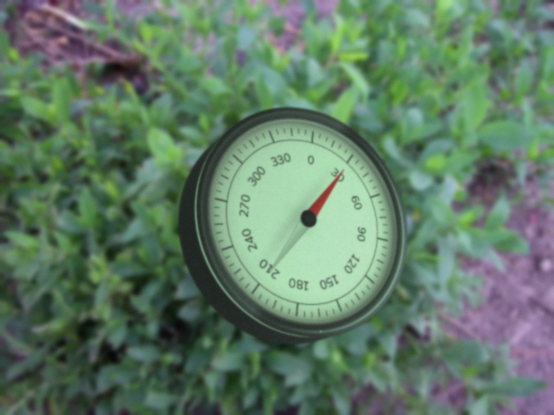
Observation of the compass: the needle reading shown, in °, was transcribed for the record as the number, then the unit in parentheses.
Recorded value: 30 (°)
